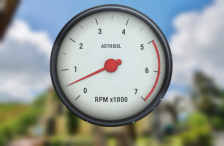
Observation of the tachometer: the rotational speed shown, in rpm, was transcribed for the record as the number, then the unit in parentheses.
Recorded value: 500 (rpm)
